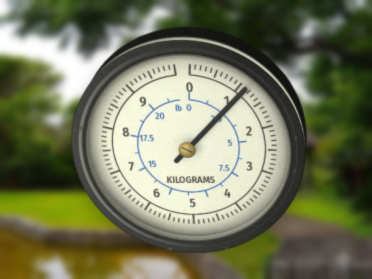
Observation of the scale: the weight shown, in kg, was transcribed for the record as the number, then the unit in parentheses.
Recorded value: 1.1 (kg)
